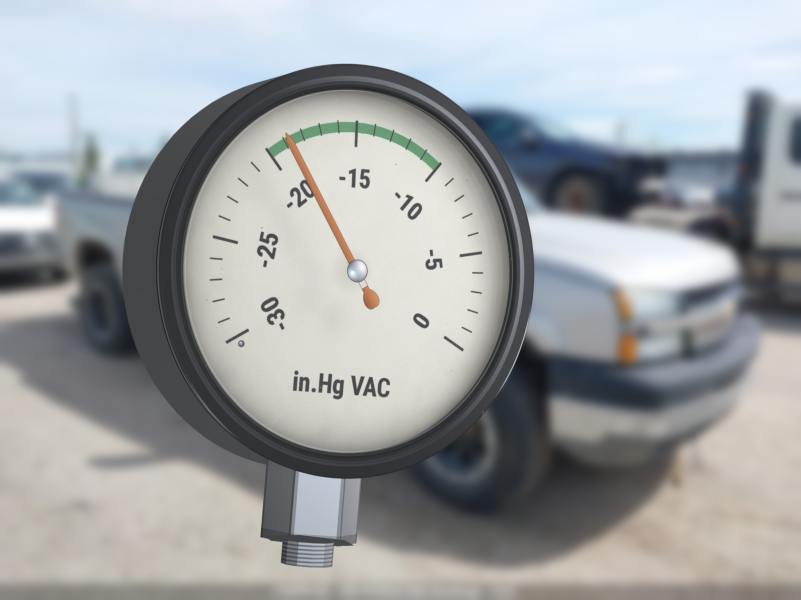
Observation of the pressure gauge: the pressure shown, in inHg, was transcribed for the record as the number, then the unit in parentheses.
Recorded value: -19 (inHg)
